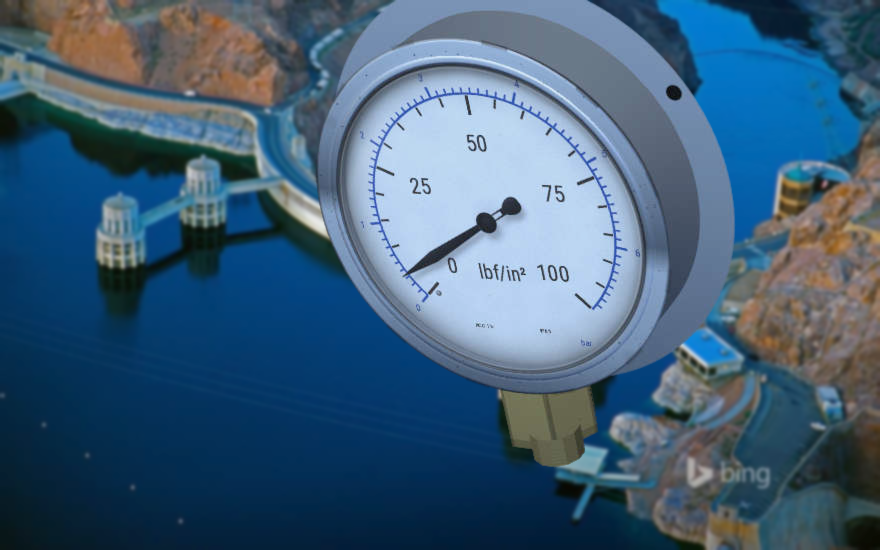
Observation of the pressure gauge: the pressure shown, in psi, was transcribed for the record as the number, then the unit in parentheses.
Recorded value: 5 (psi)
